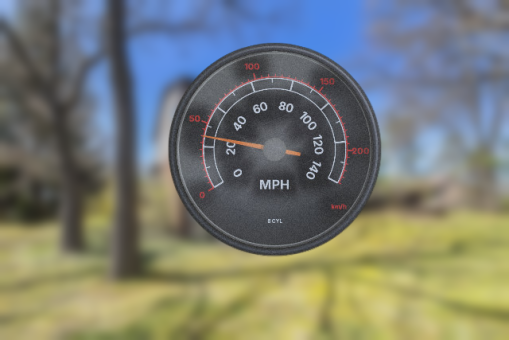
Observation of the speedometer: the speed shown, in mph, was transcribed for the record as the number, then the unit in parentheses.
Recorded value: 25 (mph)
